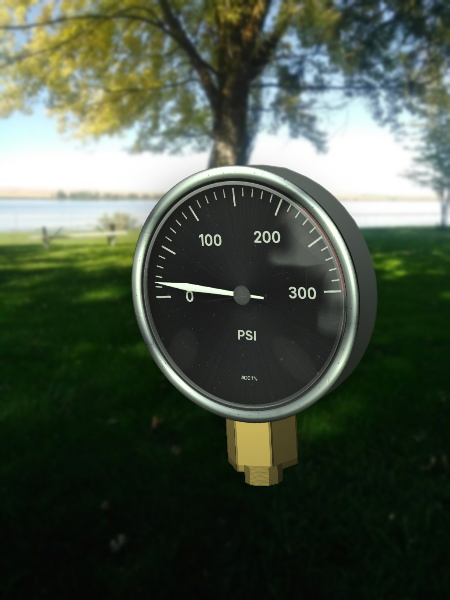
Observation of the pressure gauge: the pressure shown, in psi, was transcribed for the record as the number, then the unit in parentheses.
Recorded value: 15 (psi)
